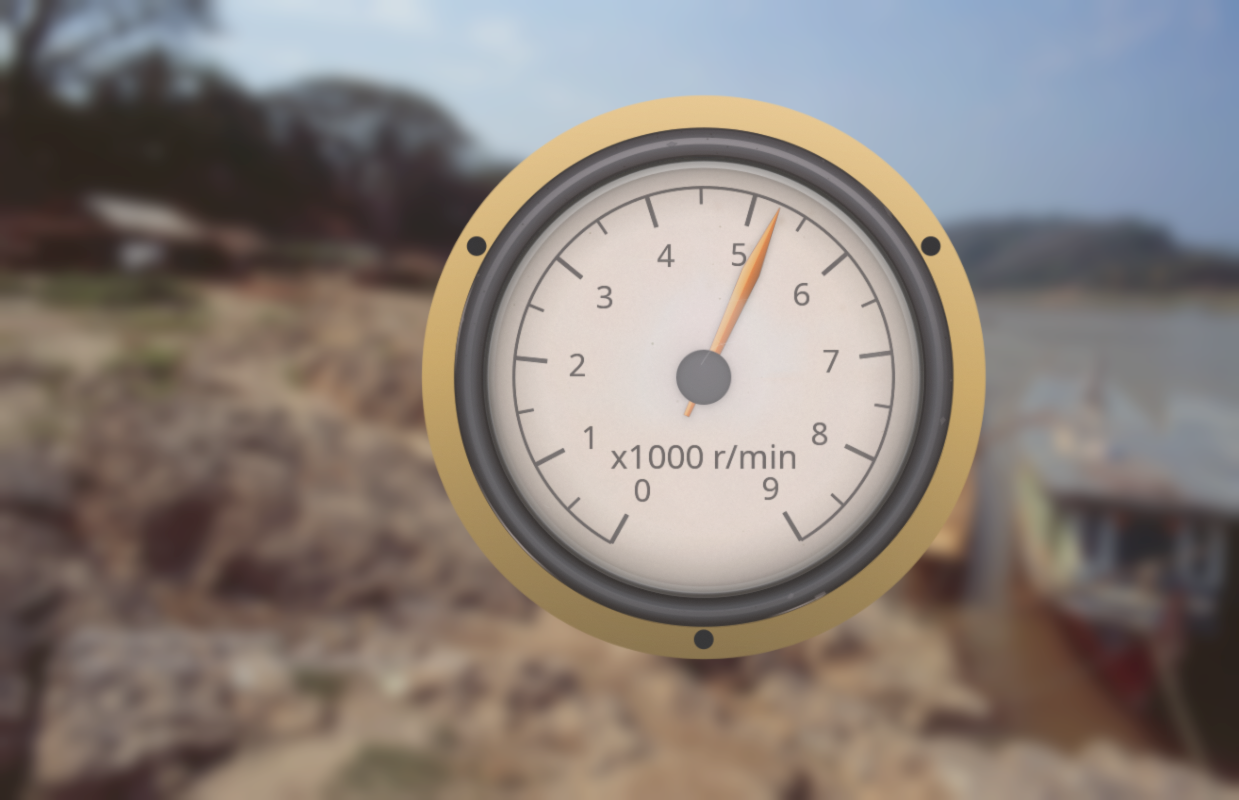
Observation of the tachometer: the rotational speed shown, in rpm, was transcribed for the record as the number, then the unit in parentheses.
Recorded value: 5250 (rpm)
